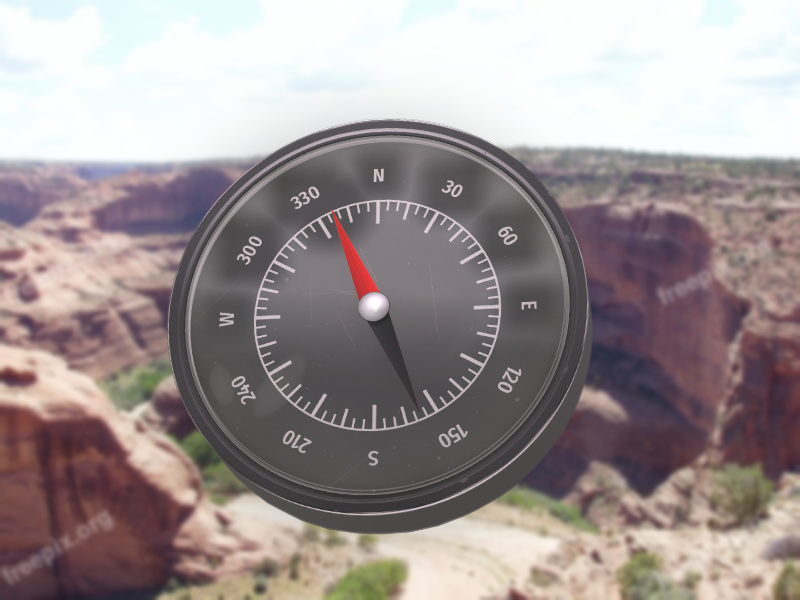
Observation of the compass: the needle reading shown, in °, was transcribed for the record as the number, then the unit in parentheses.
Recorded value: 337.5 (°)
